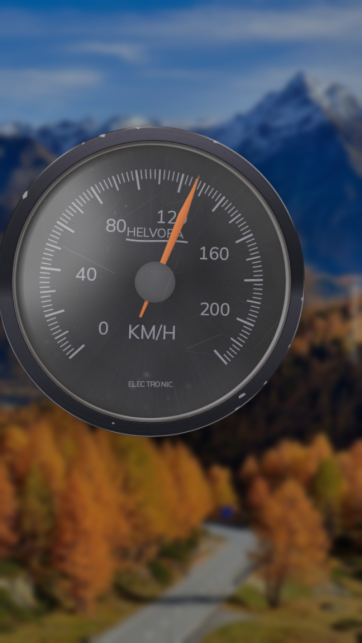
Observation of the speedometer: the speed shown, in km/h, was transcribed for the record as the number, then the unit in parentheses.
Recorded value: 126 (km/h)
